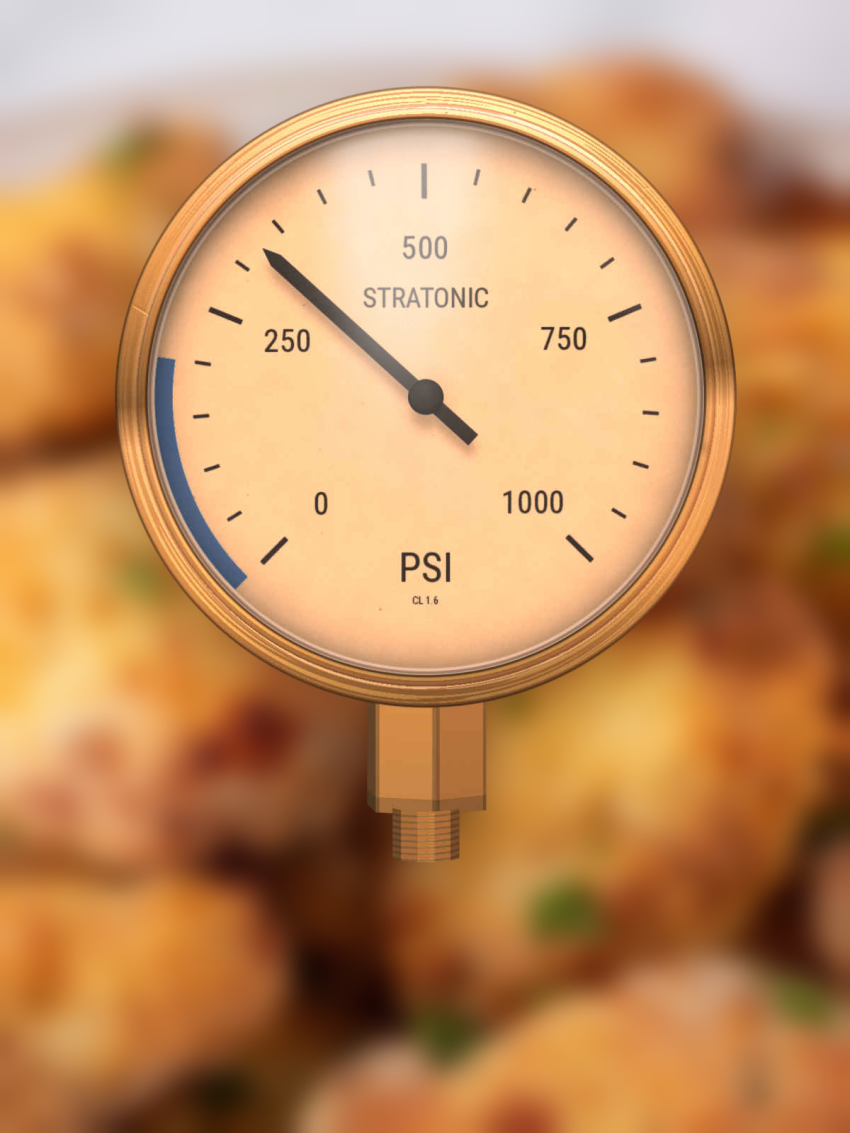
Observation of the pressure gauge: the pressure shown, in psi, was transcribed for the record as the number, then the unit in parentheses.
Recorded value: 325 (psi)
